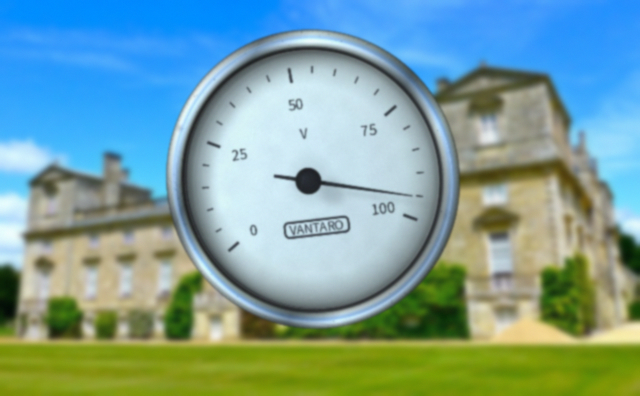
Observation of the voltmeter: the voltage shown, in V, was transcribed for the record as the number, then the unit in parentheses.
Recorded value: 95 (V)
